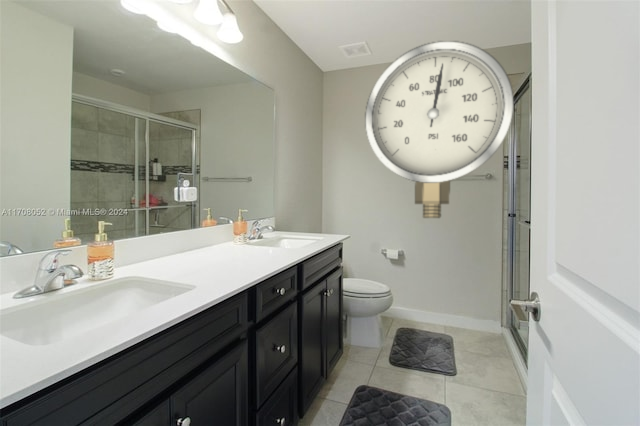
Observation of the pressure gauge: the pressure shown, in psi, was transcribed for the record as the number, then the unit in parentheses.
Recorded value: 85 (psi)
